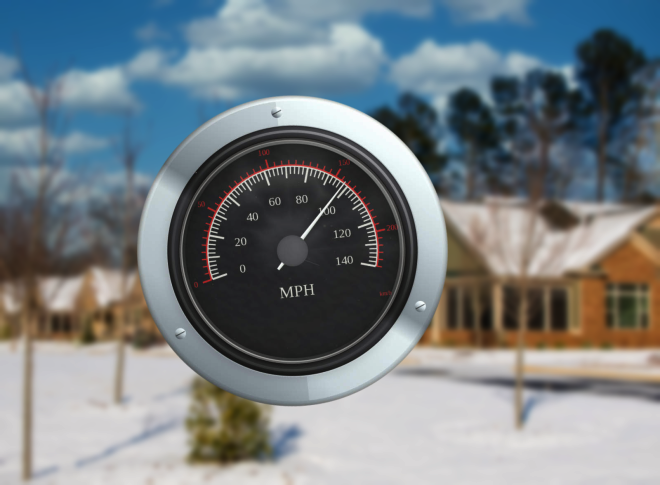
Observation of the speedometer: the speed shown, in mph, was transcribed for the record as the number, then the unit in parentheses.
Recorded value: 98 (mph)
